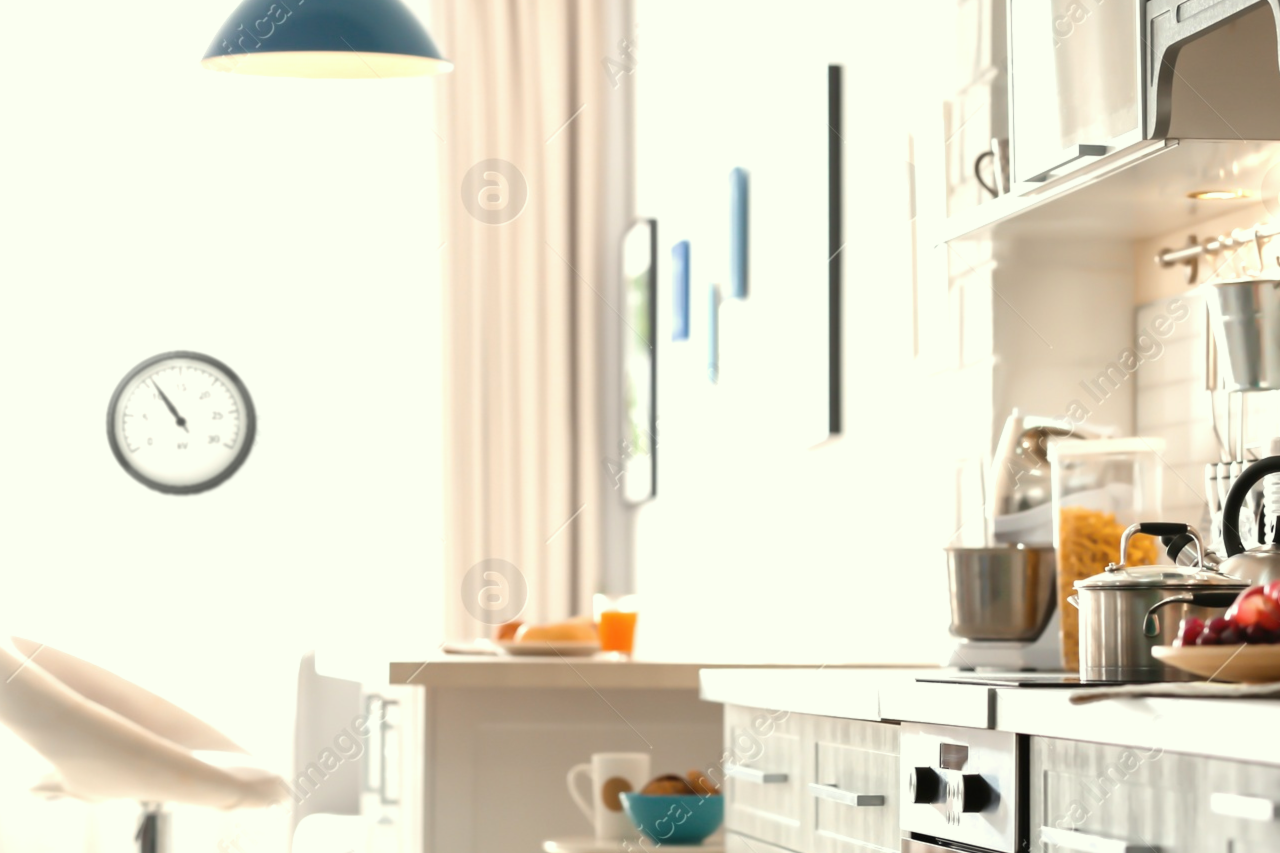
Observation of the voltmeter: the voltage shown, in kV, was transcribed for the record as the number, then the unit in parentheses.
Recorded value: 11 (kV)
